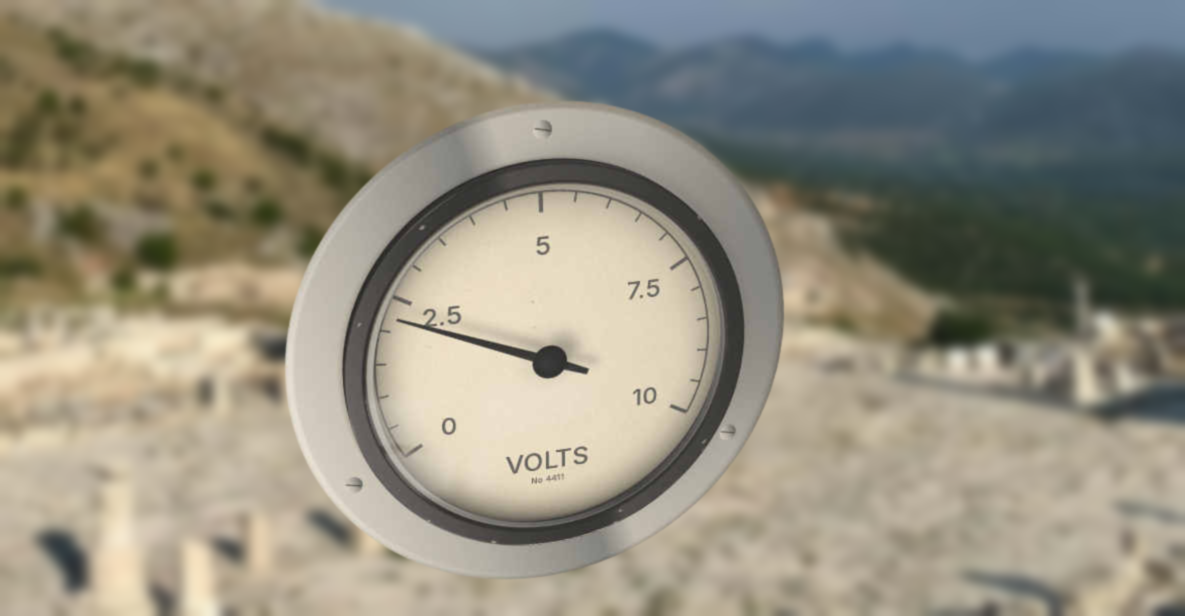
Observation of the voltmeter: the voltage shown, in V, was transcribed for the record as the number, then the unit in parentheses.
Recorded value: 2.25 (V)
